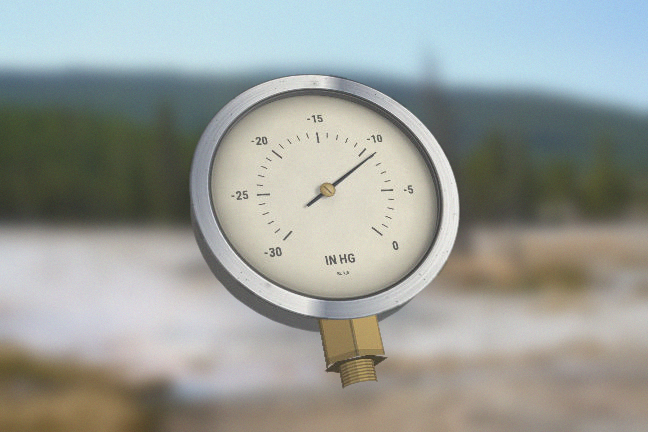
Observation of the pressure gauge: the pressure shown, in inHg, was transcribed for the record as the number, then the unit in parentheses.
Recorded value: -9 (inHg)
